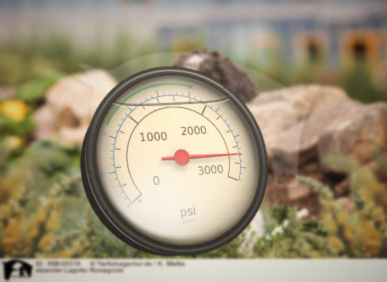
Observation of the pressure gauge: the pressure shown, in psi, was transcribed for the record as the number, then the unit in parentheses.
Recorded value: 2700 (psi)
